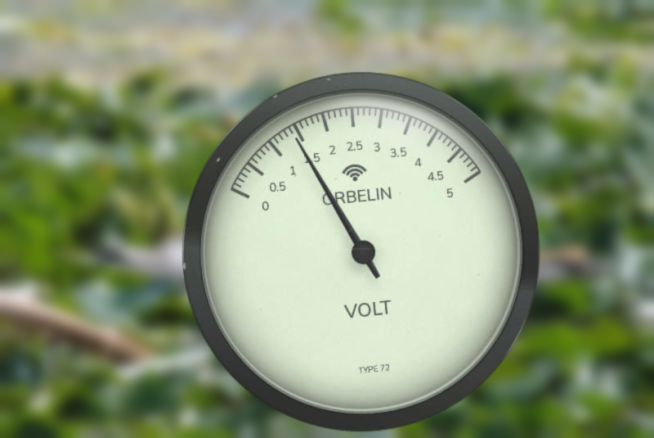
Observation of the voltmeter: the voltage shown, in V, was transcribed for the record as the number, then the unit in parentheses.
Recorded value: 1.4 (V)
